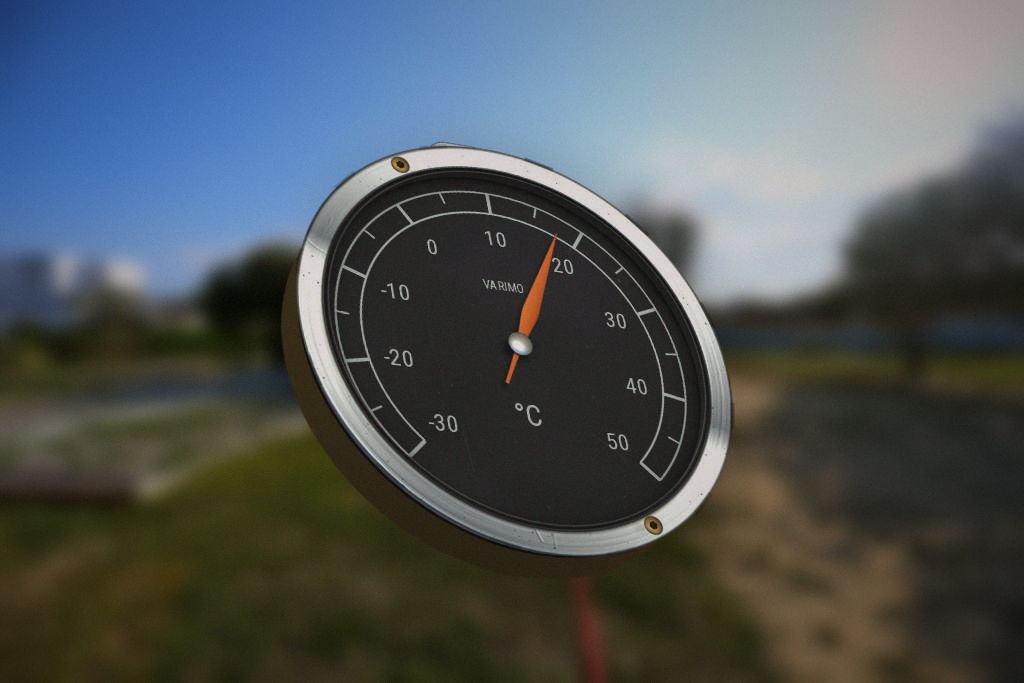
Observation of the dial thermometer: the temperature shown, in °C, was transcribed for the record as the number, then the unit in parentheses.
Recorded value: 17.5 (°C)
